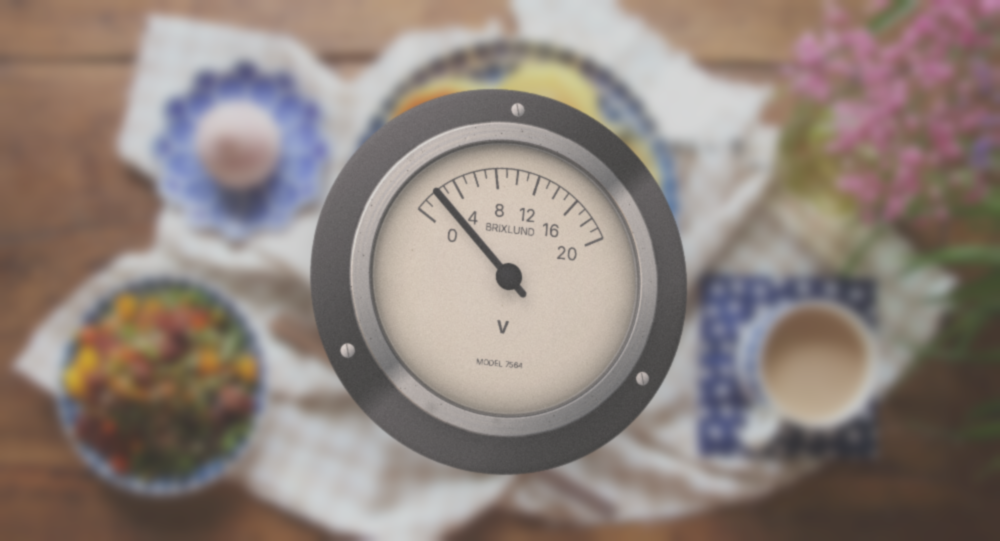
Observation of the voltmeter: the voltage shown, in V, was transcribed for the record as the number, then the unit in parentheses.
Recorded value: 2 (V)
